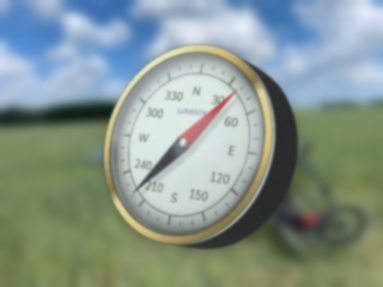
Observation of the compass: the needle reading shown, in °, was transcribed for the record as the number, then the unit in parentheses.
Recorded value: 40 (°)
